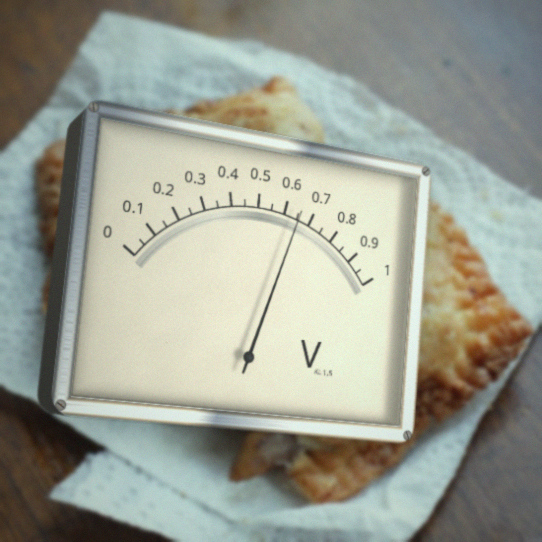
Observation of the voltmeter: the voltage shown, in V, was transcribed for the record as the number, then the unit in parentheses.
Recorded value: 0.65 (V)
